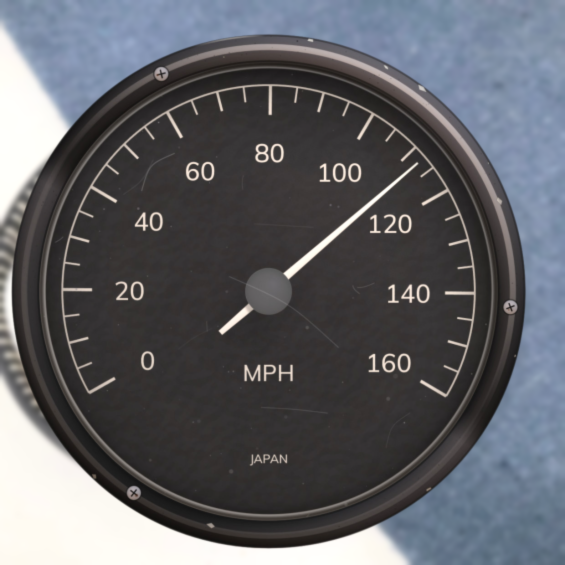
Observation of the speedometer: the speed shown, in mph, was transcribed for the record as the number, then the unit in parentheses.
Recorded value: 112.5 (mph)
